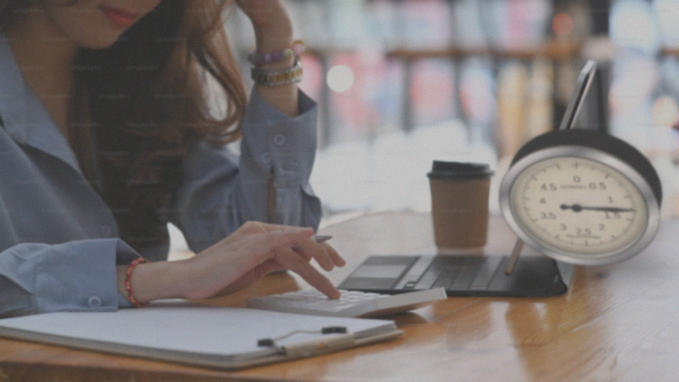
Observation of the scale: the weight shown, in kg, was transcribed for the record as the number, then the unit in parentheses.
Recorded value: 1.25 (kg)
